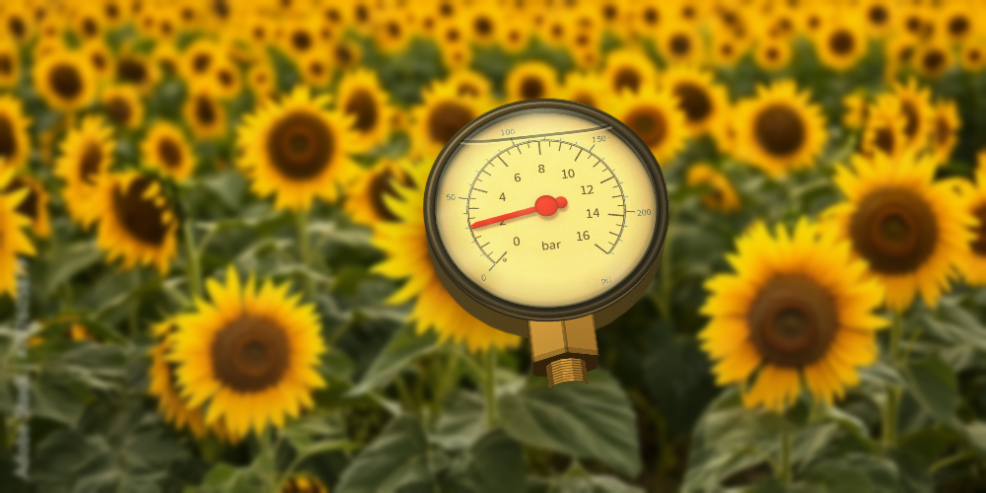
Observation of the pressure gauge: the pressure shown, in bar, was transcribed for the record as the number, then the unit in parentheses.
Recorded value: 2 (bar)
